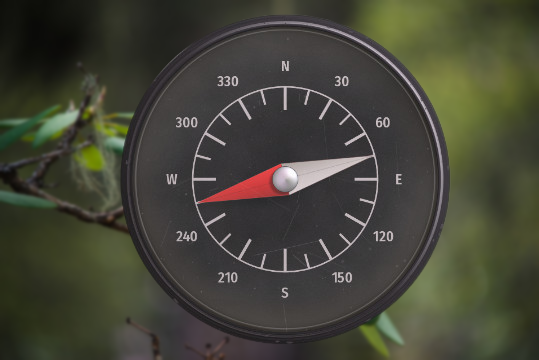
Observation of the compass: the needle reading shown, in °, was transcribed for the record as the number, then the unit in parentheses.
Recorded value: 255 (°)
